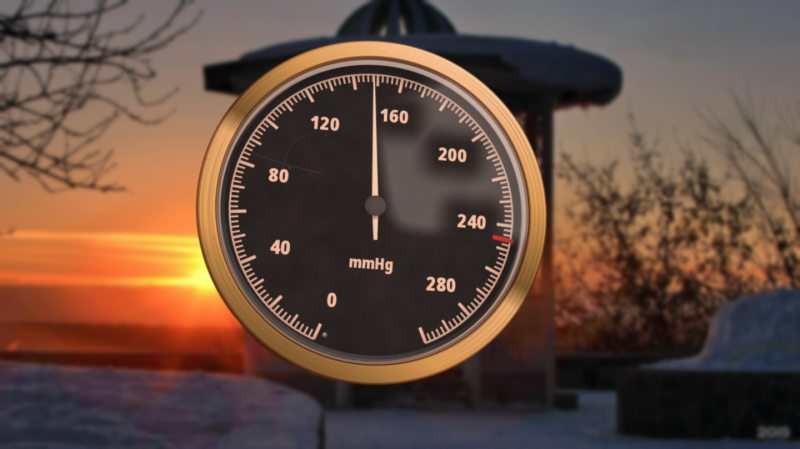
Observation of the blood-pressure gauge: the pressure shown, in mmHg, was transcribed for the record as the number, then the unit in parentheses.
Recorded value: 148 (mmHg)
